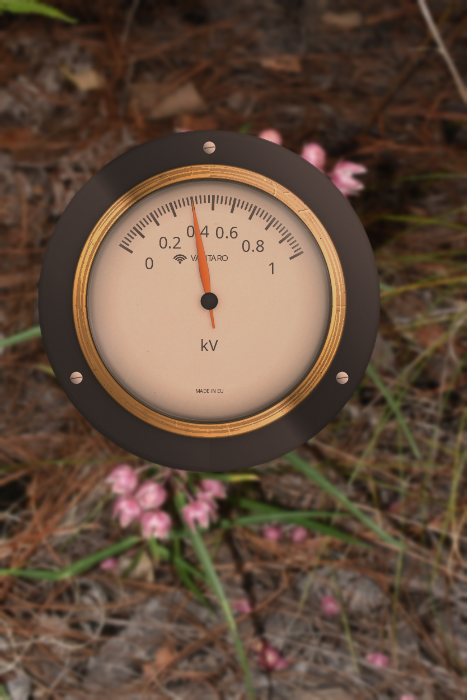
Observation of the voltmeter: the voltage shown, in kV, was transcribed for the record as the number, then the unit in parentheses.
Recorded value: 0.4 (kV)
